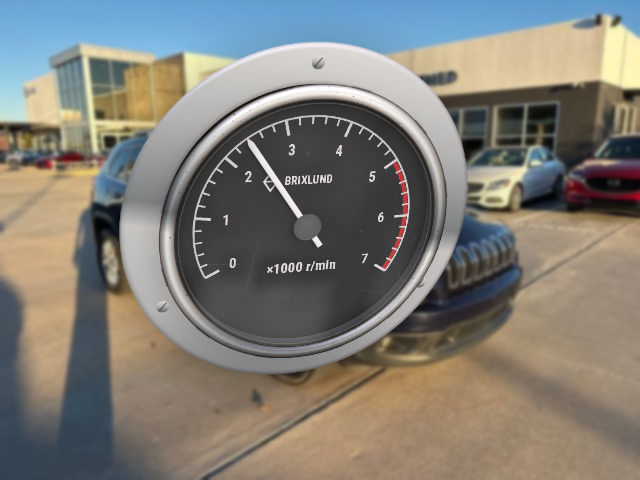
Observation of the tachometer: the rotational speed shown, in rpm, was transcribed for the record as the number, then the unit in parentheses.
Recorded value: 2400 (rpm)
